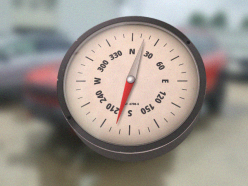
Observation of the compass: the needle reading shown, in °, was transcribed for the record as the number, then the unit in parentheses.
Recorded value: 195 (°)
